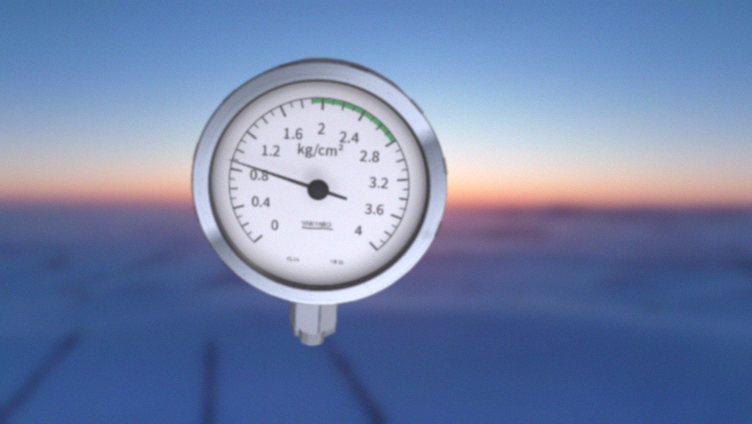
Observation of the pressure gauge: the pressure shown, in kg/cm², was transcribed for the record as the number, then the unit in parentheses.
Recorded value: 0.9 (kg/cm²)
